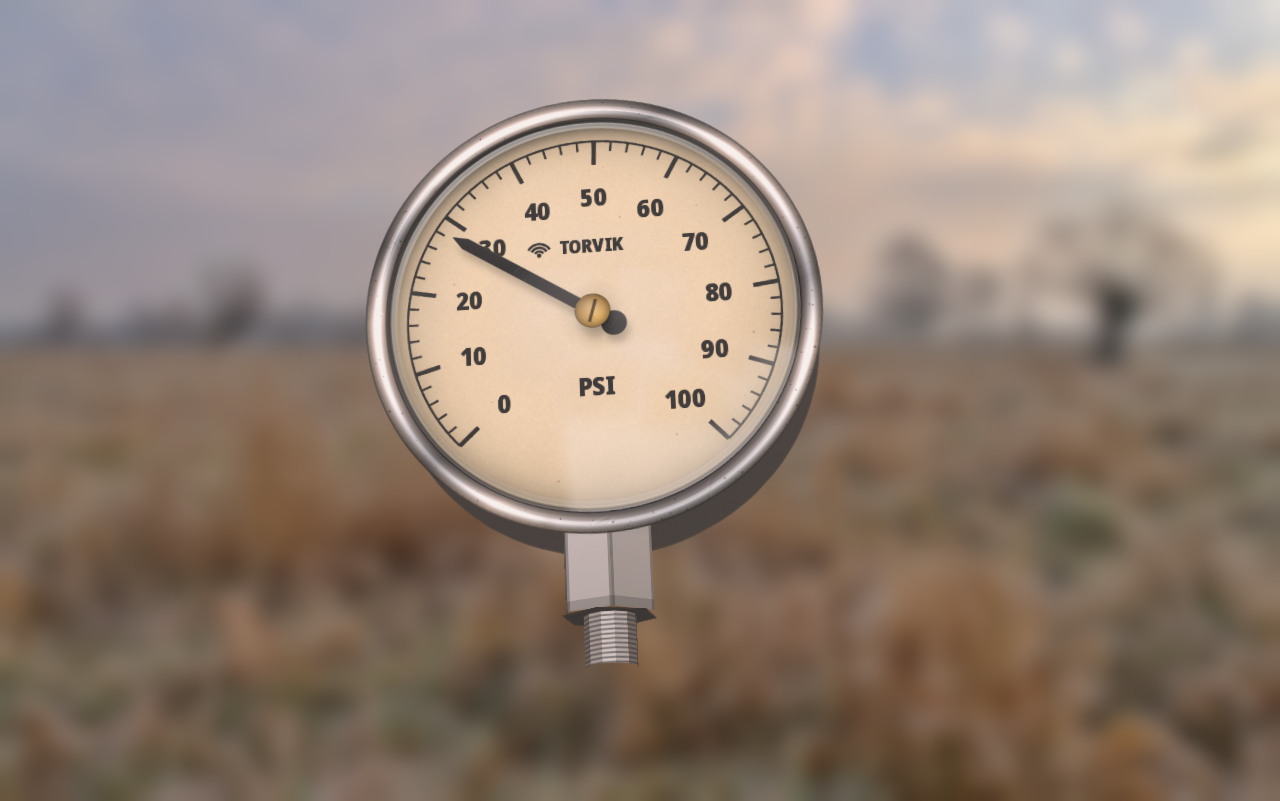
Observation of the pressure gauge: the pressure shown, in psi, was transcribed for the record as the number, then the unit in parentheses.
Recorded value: 28 (psi)
